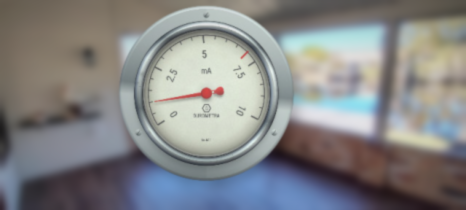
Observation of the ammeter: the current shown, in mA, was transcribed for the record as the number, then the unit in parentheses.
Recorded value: 1 (mA)
